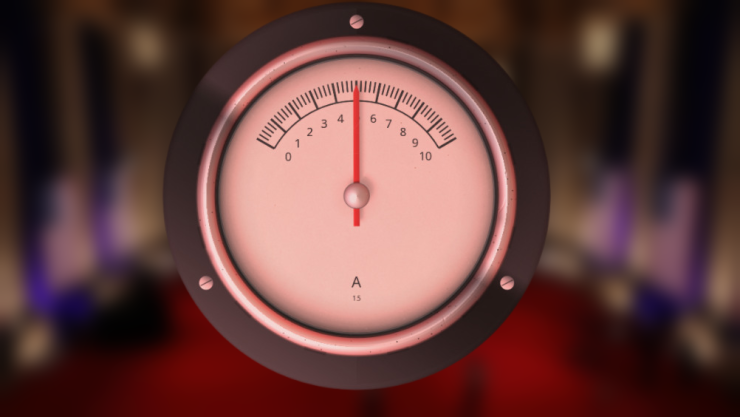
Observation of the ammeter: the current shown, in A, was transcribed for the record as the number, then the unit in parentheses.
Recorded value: 5 (A)
